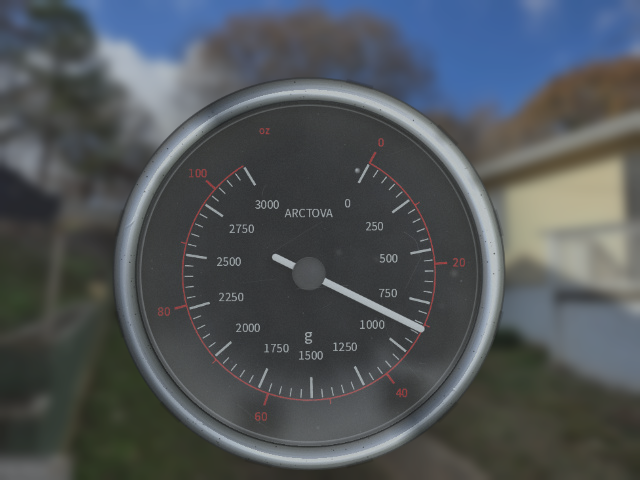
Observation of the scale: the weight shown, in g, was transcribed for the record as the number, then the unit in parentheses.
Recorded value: 875 (g)
